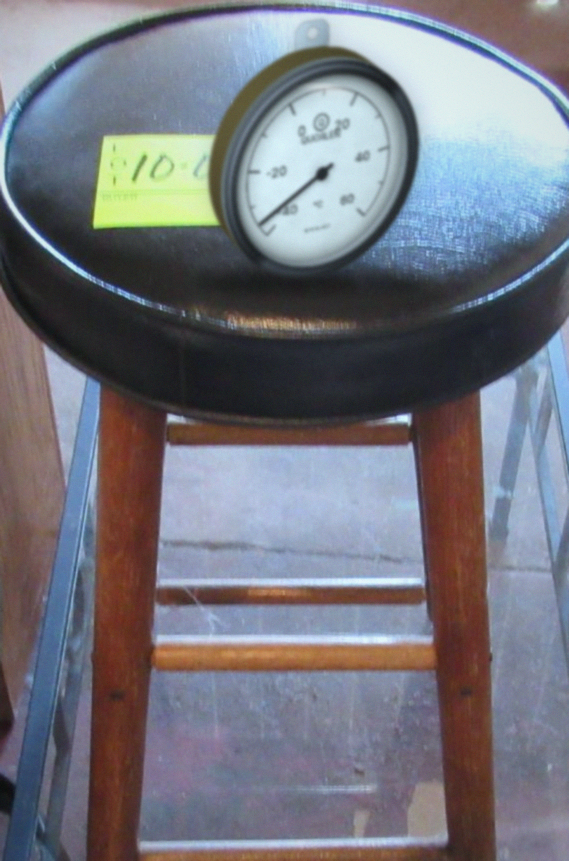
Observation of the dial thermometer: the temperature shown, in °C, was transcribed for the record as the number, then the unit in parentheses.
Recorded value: -35 (°C)
